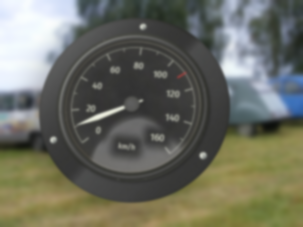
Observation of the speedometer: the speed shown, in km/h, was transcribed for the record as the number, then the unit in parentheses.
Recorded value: 10 (km/h)
